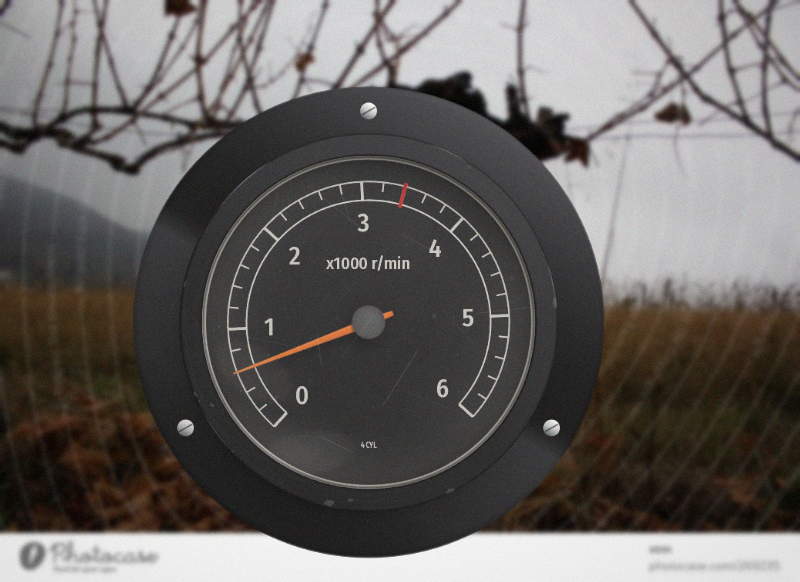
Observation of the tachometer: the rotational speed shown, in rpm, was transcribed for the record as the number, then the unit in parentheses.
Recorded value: 600 (rpm)
